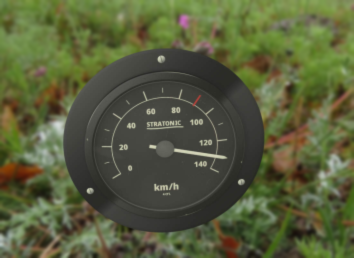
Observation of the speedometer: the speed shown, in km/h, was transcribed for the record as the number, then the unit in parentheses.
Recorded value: 130 (km/h)
